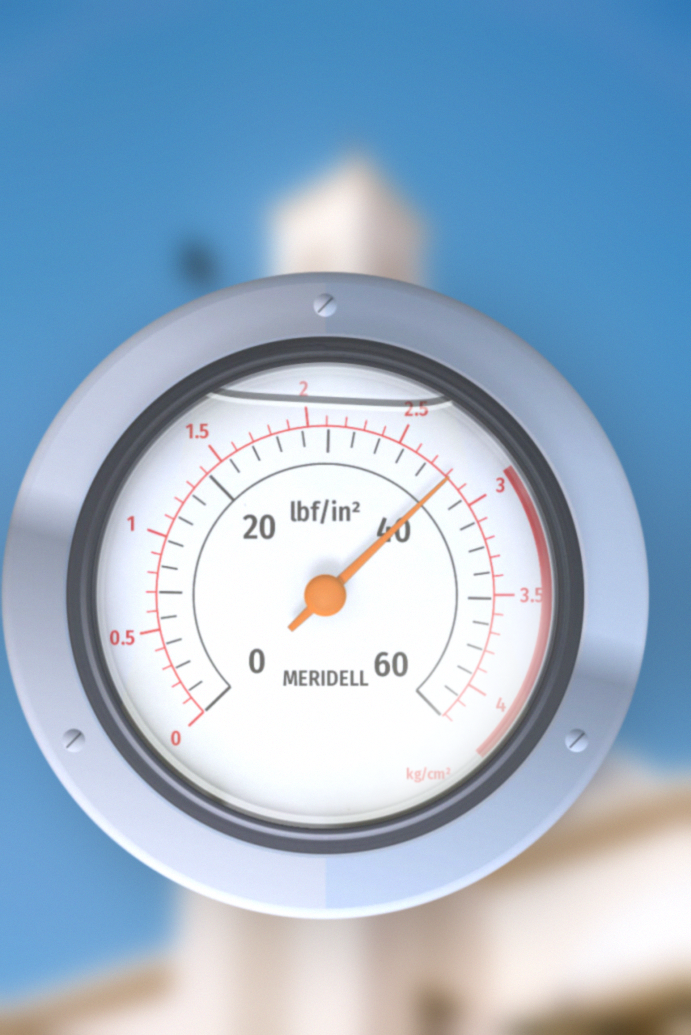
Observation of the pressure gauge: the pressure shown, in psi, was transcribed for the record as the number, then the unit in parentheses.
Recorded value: 40 (psi)
